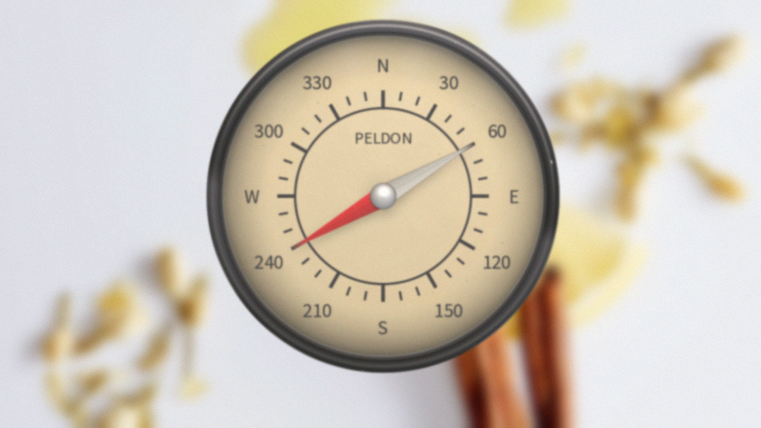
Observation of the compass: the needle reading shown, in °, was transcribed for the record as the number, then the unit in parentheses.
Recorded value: 240 (°)
